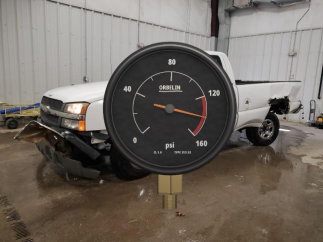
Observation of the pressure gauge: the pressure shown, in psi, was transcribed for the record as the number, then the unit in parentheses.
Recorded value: 140 (psi)
